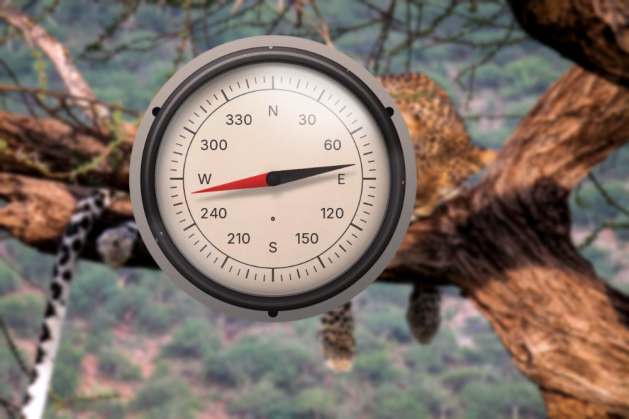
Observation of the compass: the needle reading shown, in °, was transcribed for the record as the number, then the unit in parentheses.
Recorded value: 260 (°)
